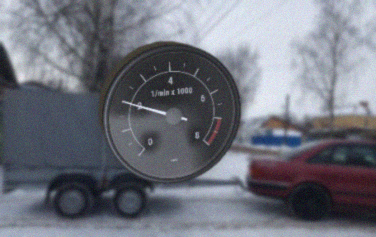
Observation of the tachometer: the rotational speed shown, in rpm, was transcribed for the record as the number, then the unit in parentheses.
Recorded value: 2000 (rpm)
